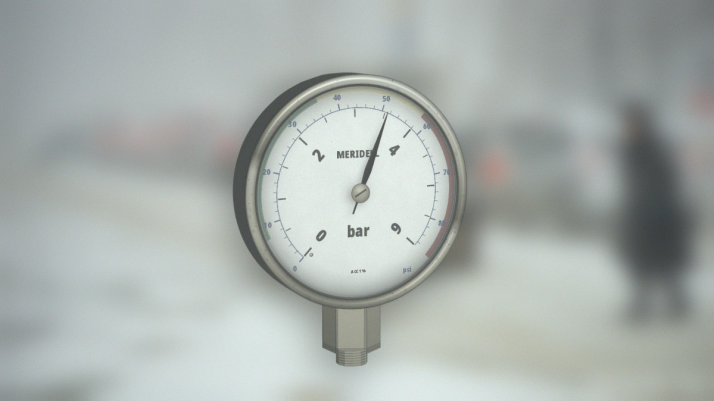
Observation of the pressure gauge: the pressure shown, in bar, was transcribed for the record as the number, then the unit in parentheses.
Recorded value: 3.5 (bar)
